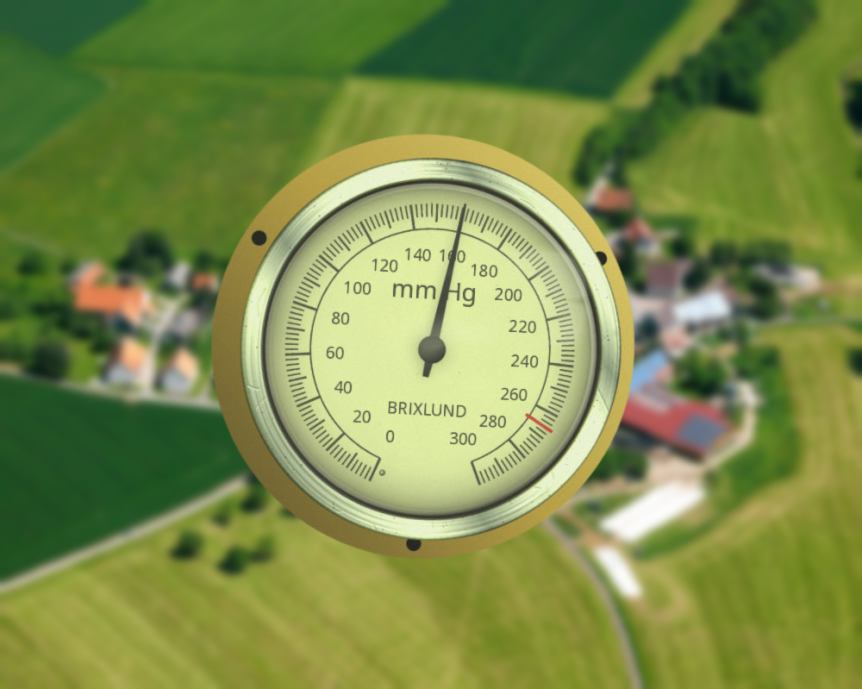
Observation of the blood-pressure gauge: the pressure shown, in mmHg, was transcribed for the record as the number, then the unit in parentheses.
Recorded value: 160 (mmHg)
